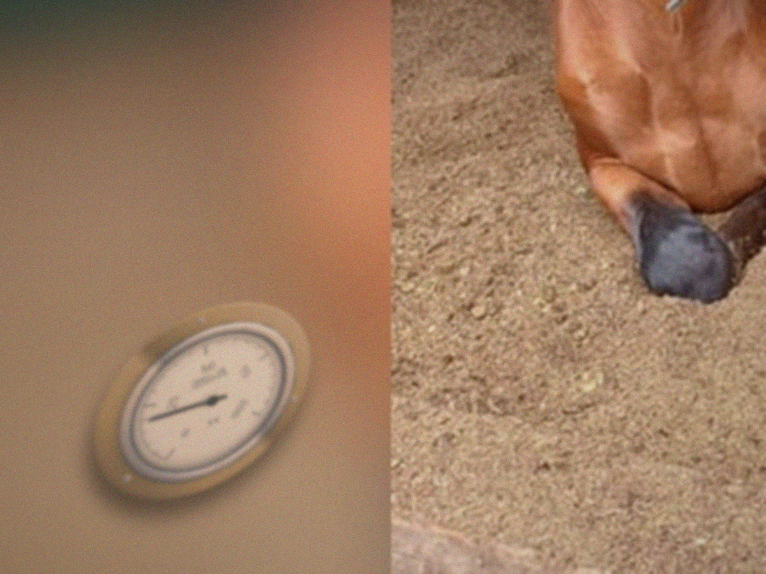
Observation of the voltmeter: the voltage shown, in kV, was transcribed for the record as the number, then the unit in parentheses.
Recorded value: 20 (kV)
